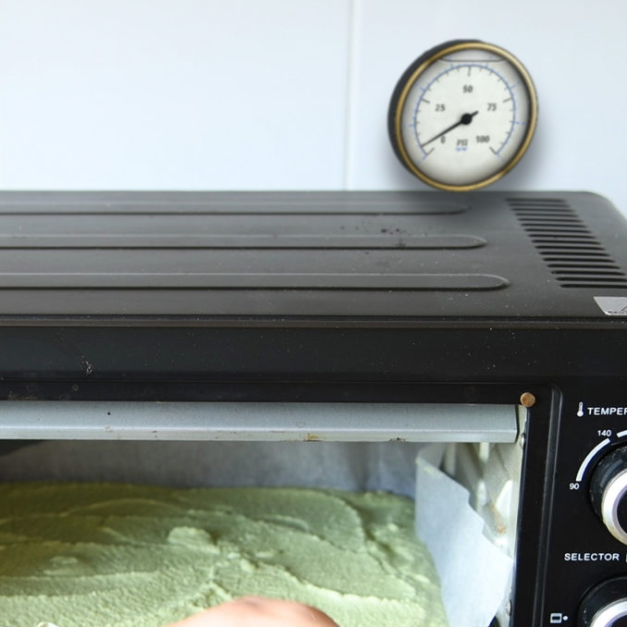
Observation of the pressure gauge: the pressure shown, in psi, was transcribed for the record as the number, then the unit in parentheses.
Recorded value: 5 (psi)
